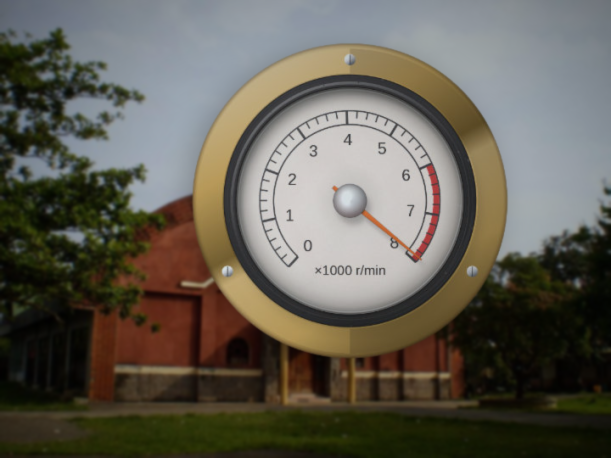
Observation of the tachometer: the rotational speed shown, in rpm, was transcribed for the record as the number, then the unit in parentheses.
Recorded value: 7900 (rpm)
